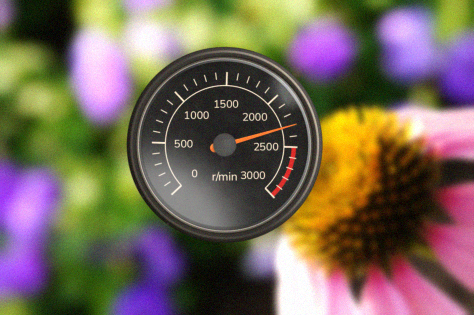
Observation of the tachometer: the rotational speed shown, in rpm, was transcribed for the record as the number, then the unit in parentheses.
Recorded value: 2300 (rpm)
